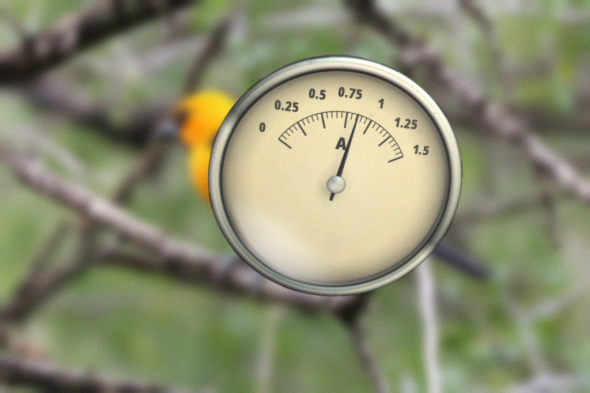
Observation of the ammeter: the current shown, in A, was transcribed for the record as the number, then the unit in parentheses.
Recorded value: 0.85 (A)
